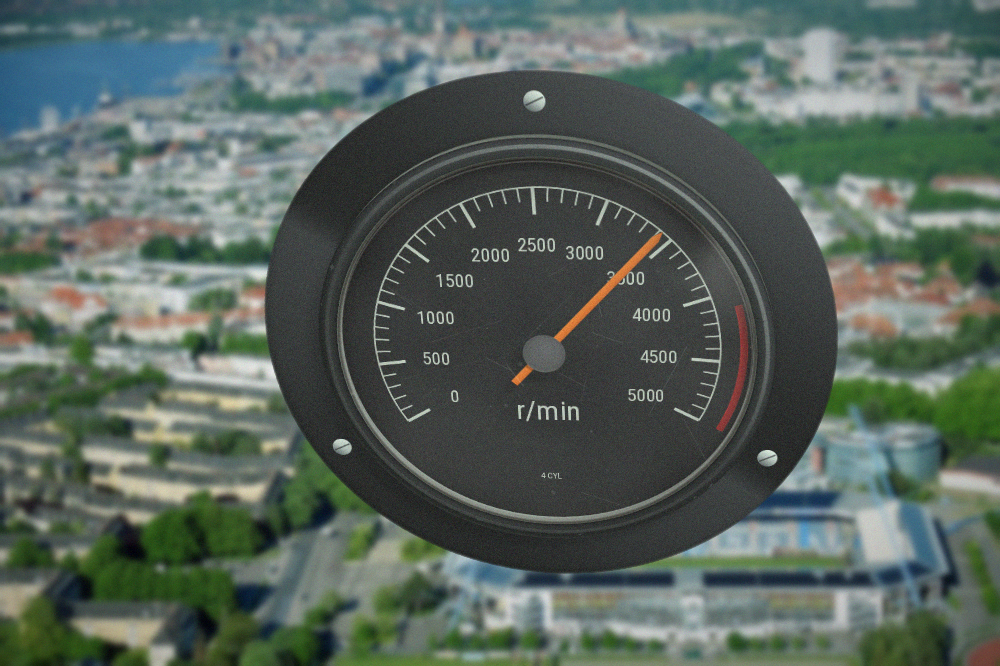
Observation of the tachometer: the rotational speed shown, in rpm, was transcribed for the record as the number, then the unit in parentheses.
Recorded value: 3400 (rpm)
